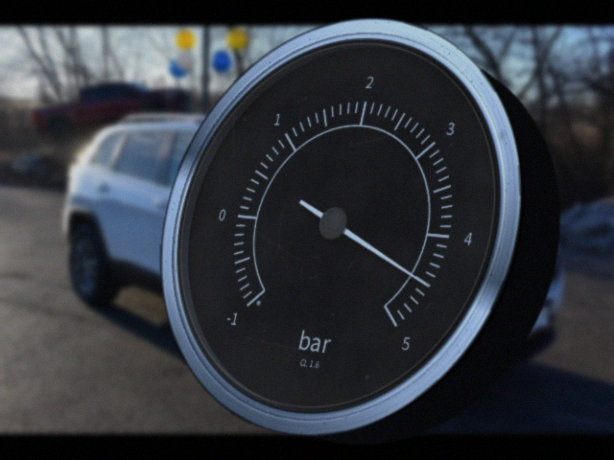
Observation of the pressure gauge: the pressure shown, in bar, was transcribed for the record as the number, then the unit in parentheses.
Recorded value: 4.5 (bar)
